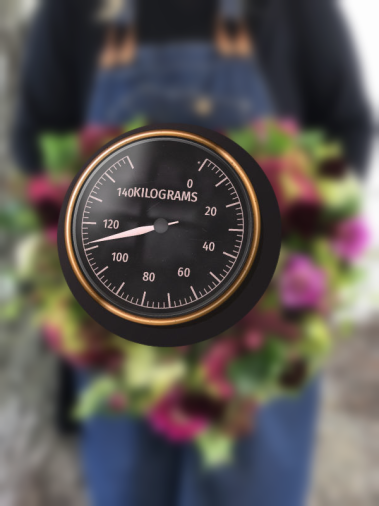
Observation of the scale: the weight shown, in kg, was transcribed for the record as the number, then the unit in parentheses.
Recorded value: 112 (kg)
